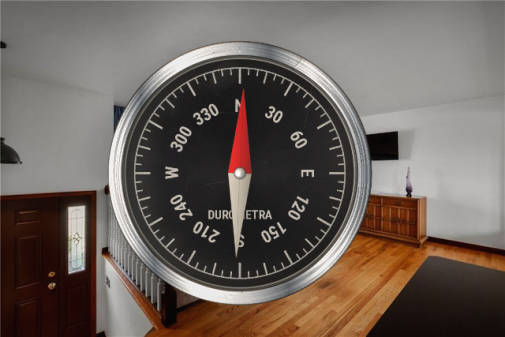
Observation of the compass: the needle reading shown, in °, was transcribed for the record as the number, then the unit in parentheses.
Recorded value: 2.5 (°)
